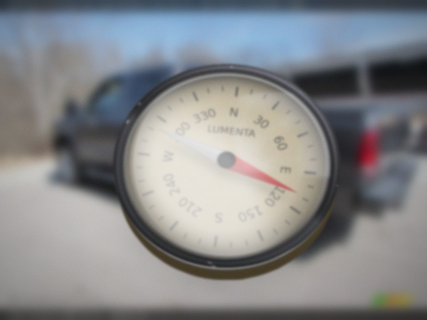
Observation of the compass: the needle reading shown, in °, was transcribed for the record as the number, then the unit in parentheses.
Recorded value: 110 (°)
